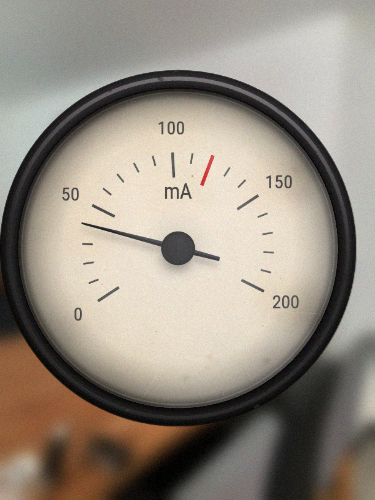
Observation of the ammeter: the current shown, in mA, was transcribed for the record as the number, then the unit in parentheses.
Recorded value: 40 (mA)
